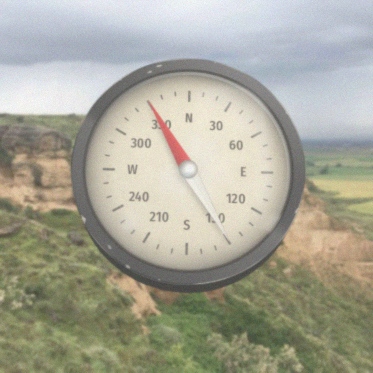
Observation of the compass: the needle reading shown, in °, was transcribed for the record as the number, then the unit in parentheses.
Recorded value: 330 (°)
